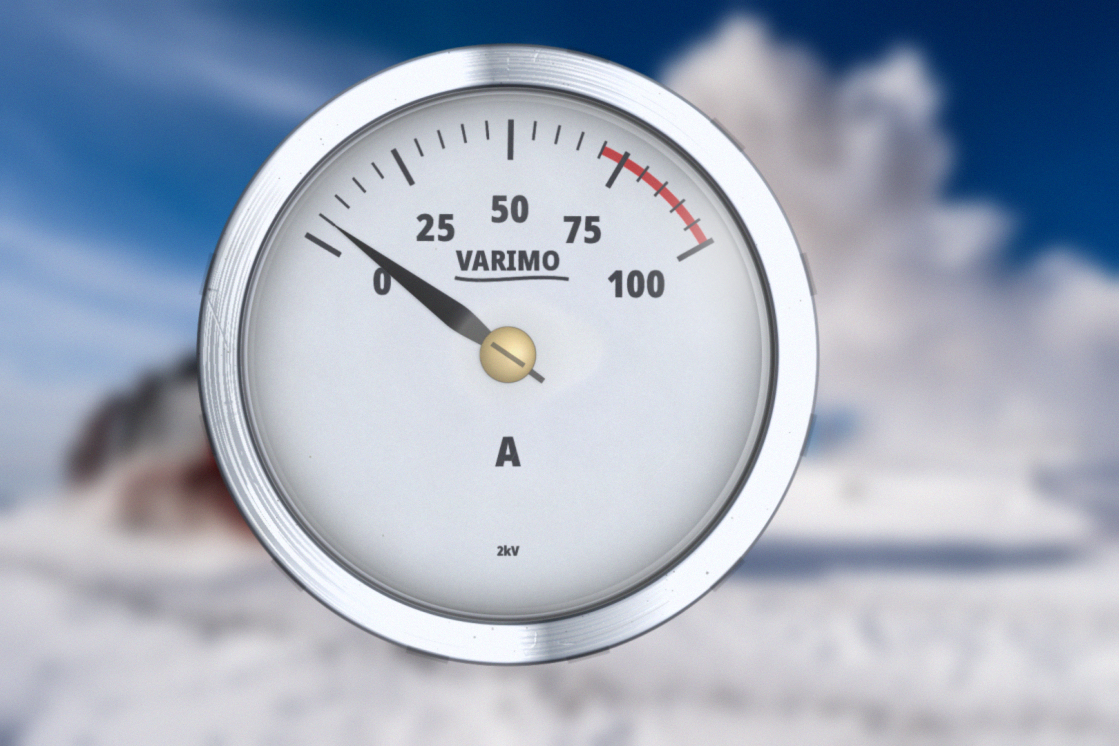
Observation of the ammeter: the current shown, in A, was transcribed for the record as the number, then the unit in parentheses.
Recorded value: 5 (A)
